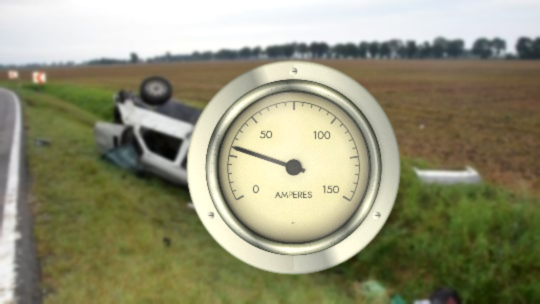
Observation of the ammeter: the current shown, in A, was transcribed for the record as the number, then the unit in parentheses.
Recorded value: 30 (A)
